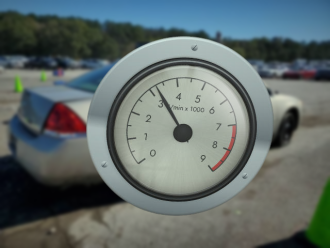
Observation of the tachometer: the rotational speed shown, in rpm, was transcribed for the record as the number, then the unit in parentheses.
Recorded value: 3250 (rpm)
